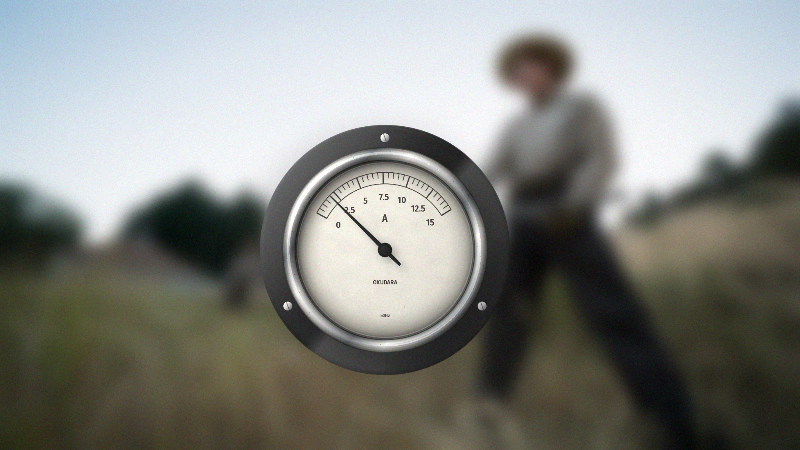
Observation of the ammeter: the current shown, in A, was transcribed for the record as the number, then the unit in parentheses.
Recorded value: 2 (A)
